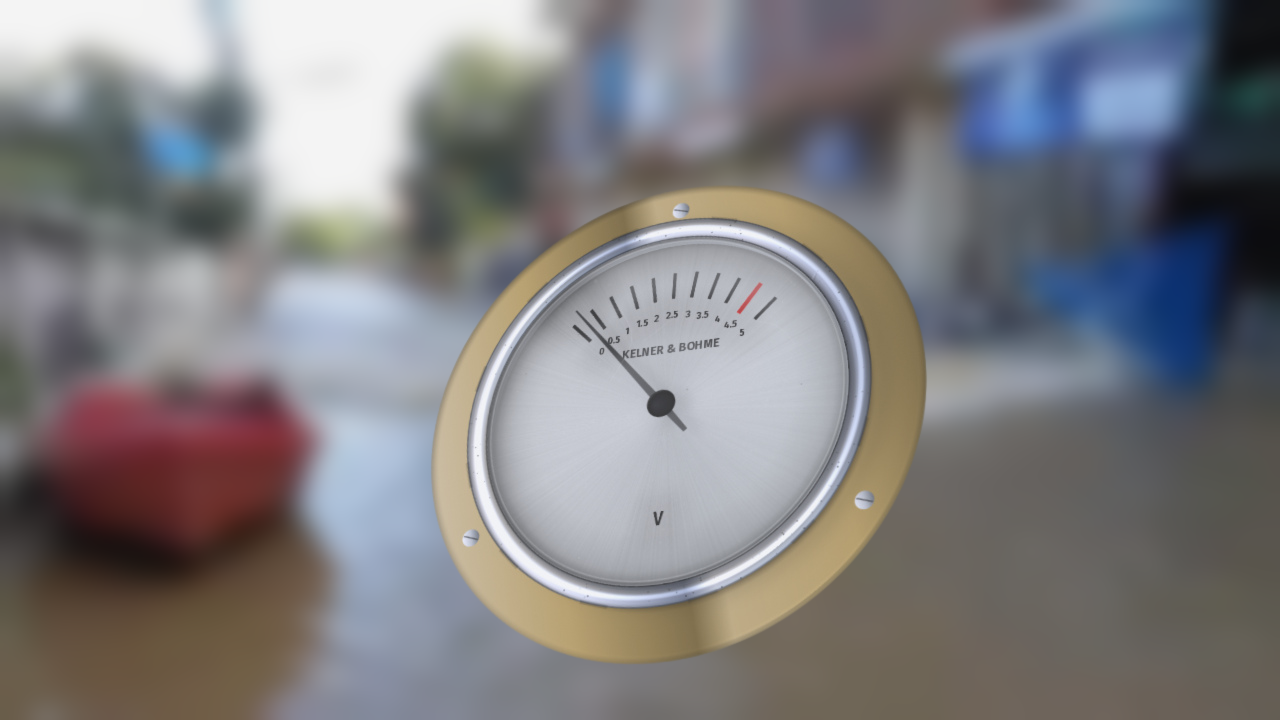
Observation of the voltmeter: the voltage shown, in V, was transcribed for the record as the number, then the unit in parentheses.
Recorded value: 0.25 (V)
